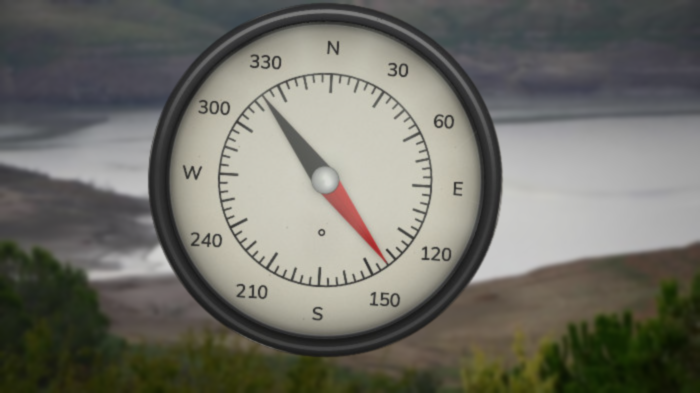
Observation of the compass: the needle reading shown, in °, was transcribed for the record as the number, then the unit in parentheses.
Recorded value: 140 (°)
